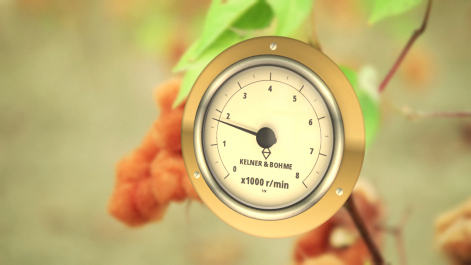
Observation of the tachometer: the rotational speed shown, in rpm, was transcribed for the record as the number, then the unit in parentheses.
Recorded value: 1750 (rpm)
